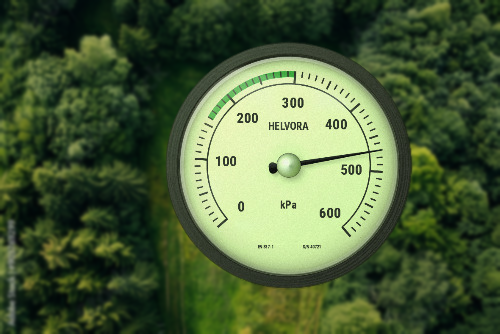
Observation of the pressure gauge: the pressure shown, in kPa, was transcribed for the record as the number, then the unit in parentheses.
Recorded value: 470 (kPa)
